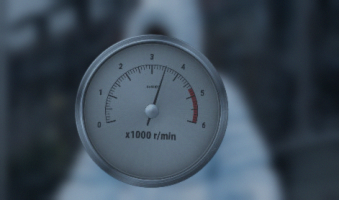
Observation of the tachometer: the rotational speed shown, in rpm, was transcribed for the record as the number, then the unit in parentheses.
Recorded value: 3500 (rpm)
